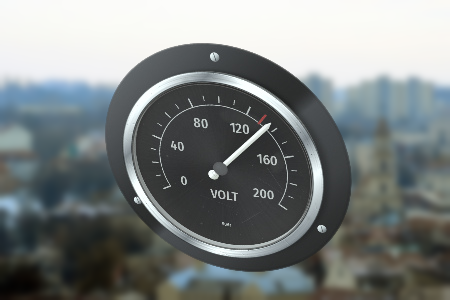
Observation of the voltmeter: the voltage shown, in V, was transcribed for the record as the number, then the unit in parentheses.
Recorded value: 135 (V)
